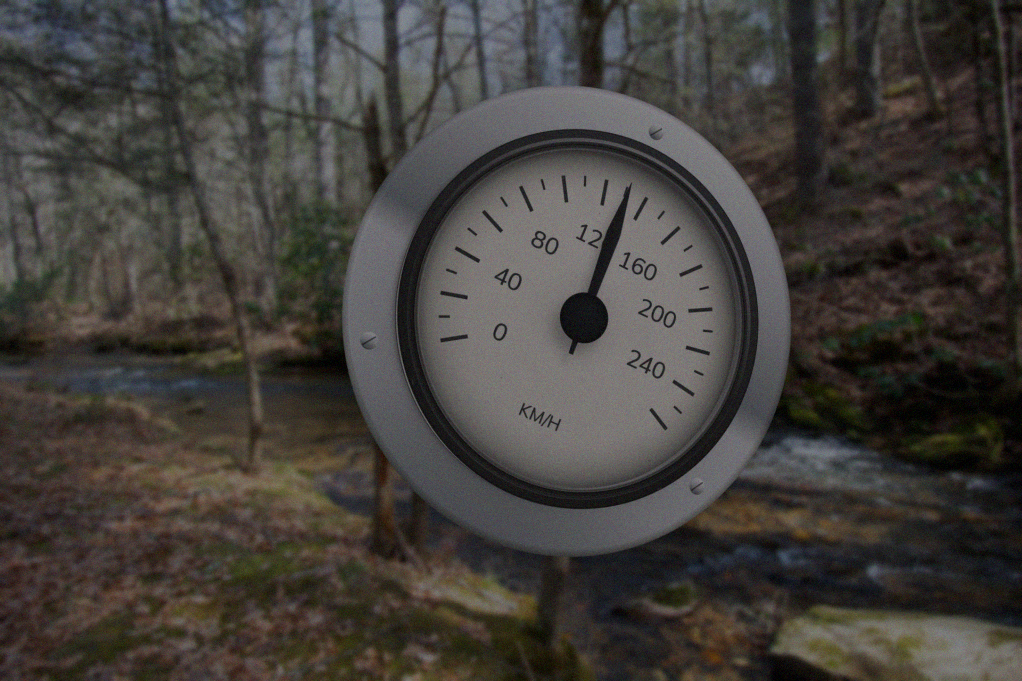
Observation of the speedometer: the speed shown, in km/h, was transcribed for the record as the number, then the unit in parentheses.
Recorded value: 130 (km/h)
